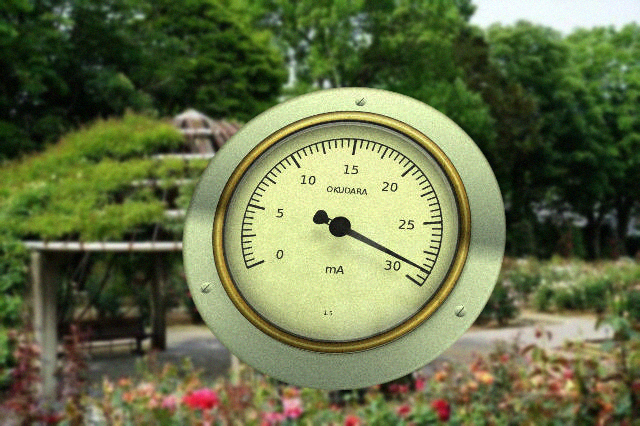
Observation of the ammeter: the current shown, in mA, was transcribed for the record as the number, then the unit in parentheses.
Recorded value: 29 (mA)
